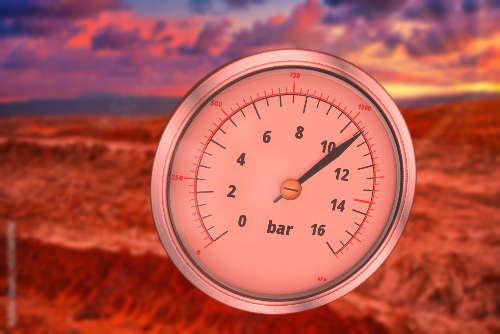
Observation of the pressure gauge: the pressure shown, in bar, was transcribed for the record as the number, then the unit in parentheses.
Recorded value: 10.5 (bar)
